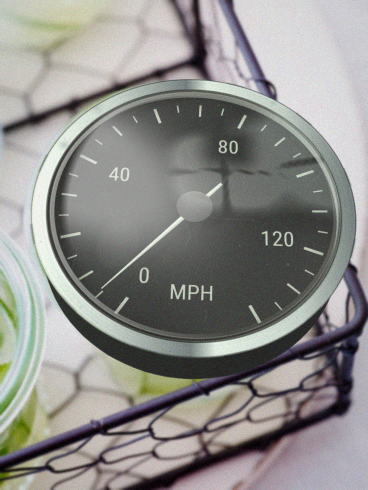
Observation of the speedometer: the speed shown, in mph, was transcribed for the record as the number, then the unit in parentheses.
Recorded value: 5 (mph)
